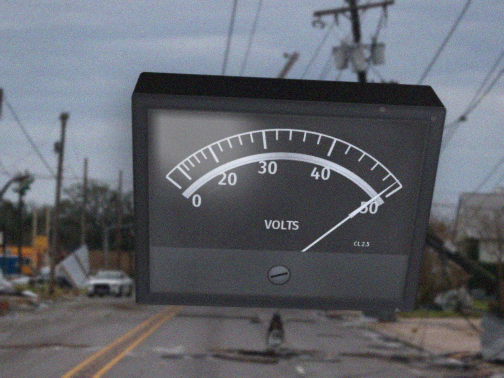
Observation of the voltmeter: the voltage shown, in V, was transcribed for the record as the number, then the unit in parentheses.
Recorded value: 49 (V)
